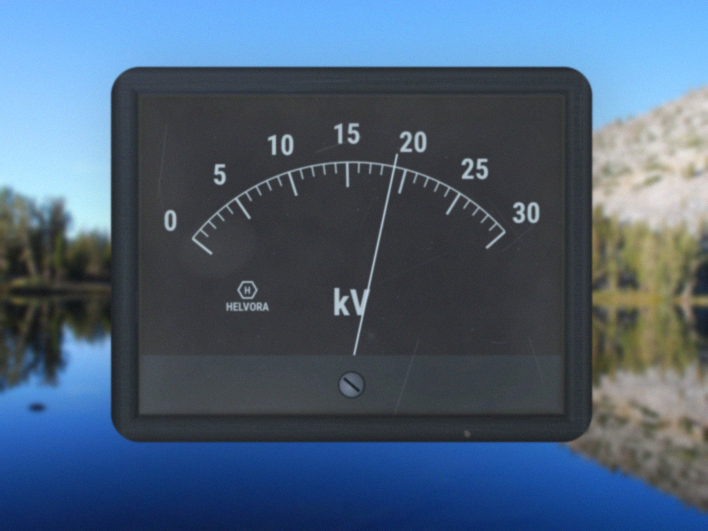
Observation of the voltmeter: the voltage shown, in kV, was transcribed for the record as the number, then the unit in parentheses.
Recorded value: 19 (kV)
